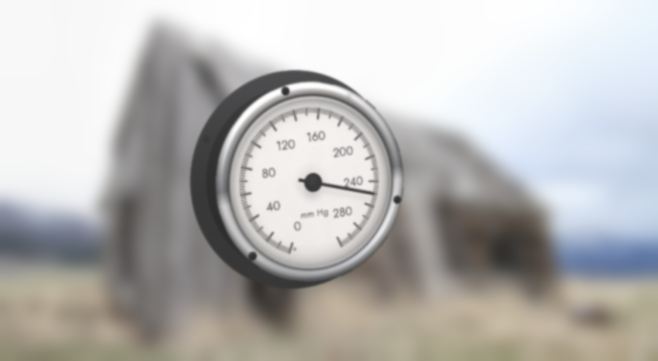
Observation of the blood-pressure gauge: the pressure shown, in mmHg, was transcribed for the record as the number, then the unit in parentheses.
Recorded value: 250 (mmHg)
